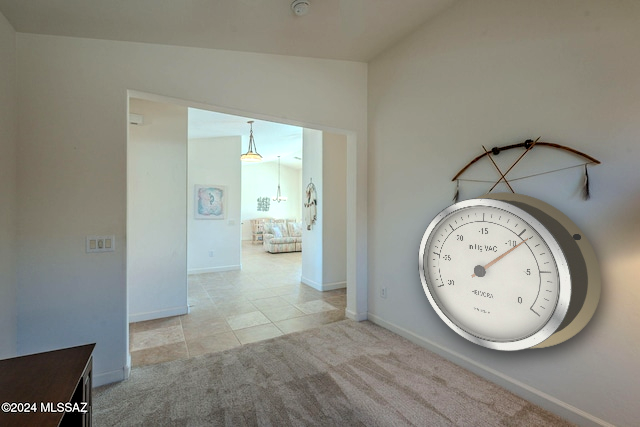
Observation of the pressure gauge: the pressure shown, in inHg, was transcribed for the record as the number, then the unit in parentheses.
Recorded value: -9 (inHg)
